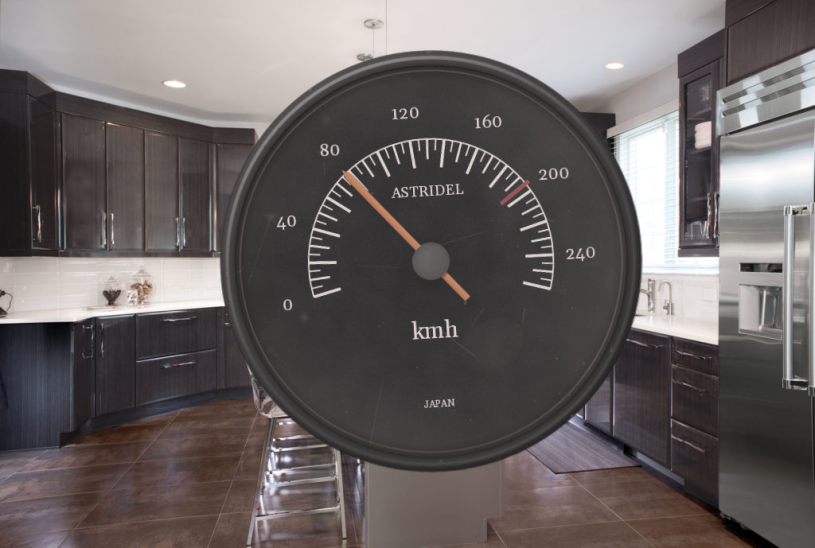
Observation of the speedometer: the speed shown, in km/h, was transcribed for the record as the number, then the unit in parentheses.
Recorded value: 77.5 (km/h)
